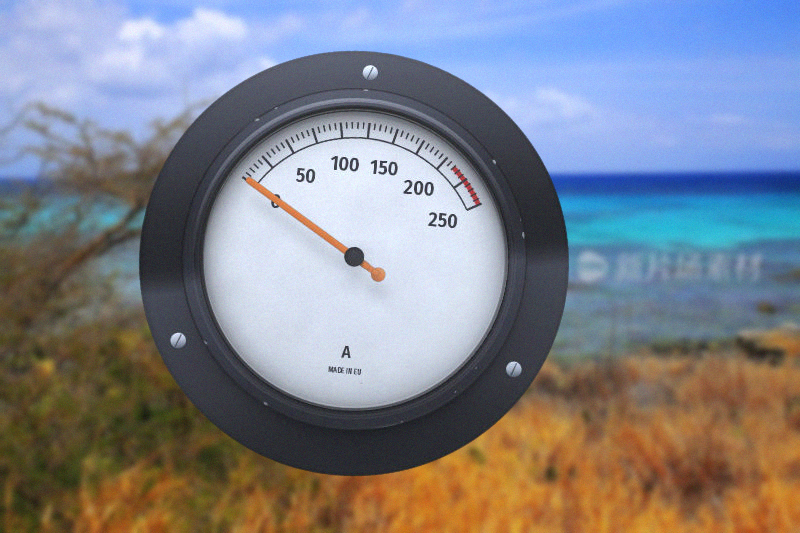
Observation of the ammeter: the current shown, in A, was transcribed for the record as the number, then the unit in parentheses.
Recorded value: 0 (A)
